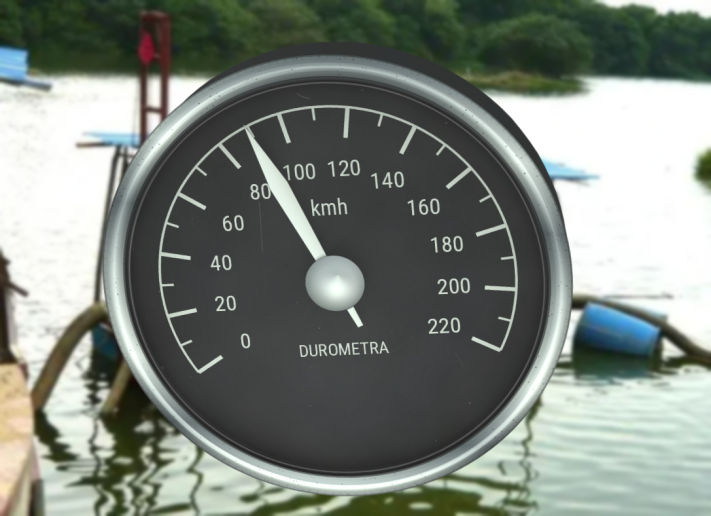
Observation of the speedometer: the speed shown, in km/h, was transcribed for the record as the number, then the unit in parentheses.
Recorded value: 90 (km/h)
